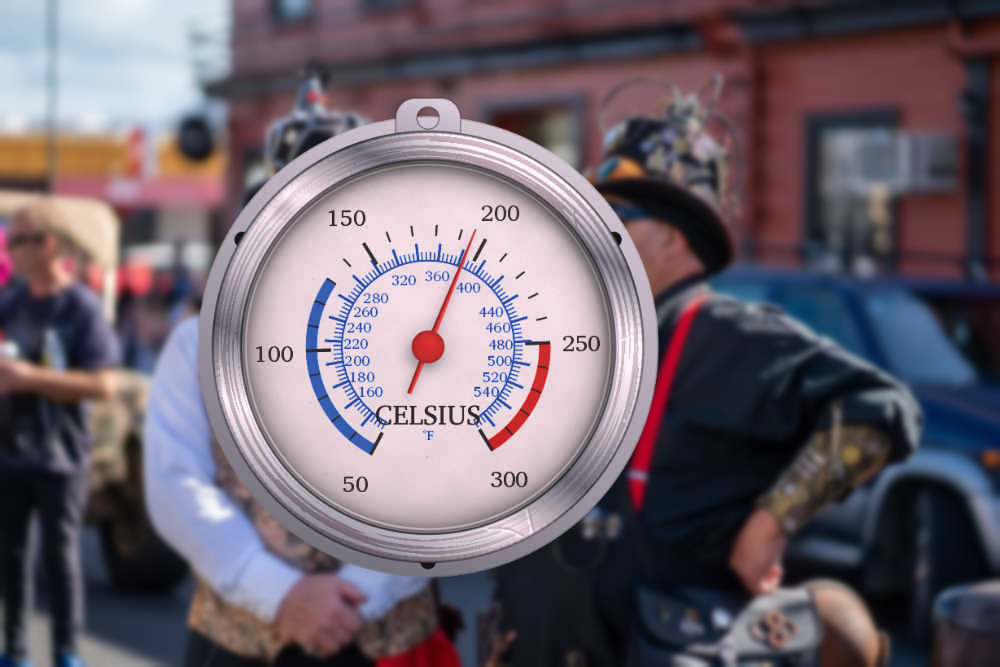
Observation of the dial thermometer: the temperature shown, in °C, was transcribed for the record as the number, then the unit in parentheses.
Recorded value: 195 (°C)
